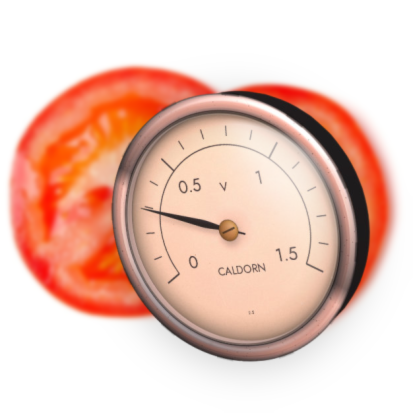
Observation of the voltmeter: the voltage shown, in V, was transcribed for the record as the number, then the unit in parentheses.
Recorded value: 0.3 (V)
